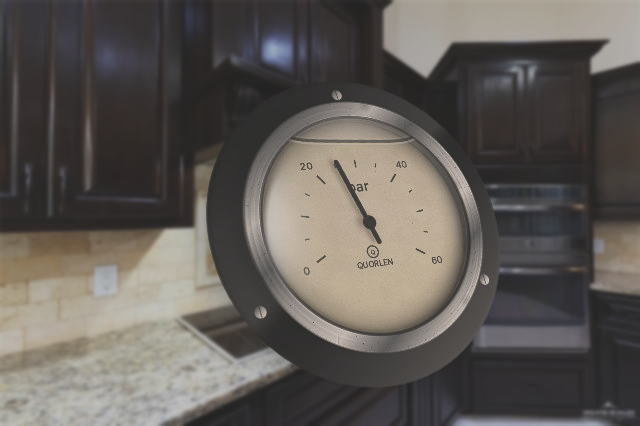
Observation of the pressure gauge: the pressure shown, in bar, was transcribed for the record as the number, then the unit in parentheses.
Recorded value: 25 (bar)
